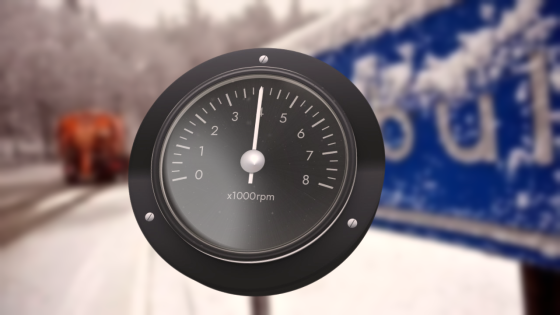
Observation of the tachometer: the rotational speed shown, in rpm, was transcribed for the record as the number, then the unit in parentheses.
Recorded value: 4000 (rpm)
